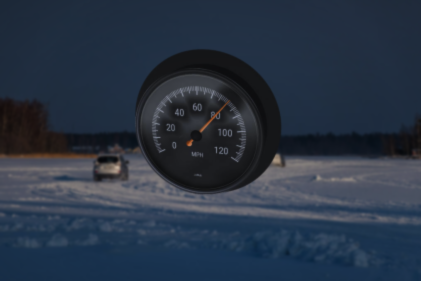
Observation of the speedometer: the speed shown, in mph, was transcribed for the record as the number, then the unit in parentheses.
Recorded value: 80 (mph)
